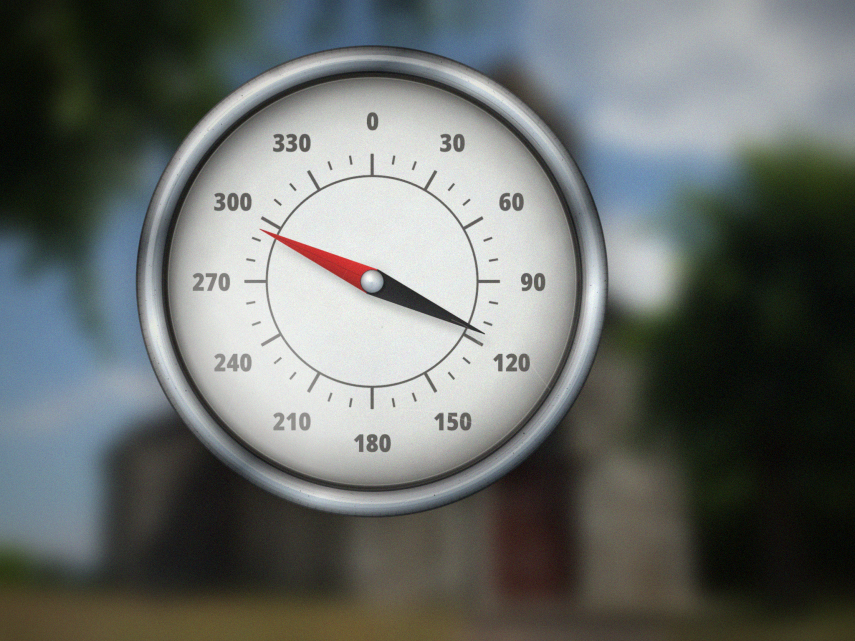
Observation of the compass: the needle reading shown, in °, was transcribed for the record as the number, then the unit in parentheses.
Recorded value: 295 (°)
